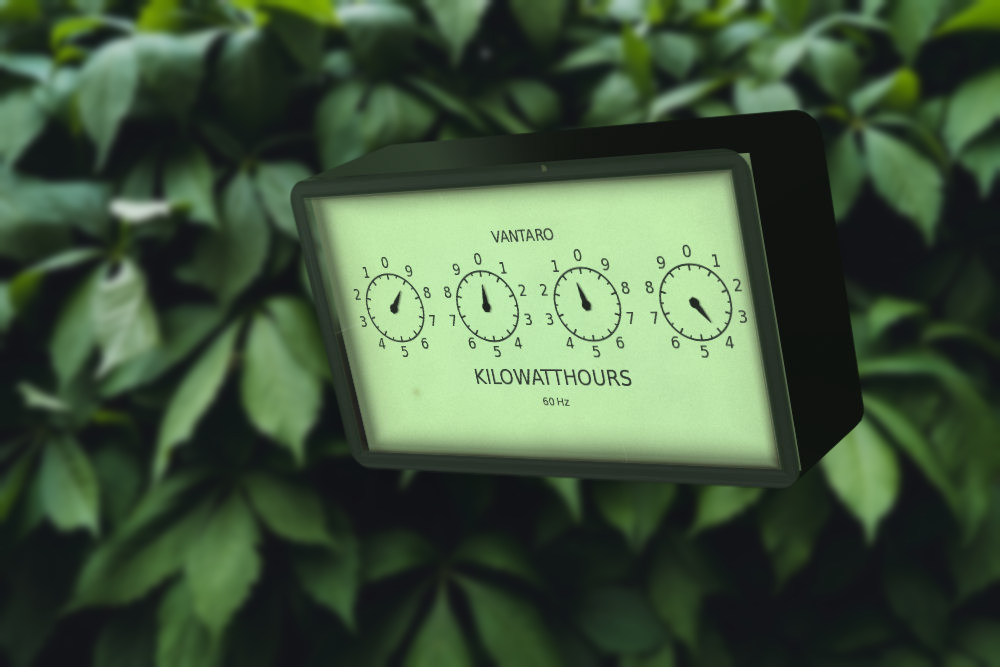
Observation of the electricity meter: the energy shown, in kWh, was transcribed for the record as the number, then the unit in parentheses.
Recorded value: 9004 (kWh)
